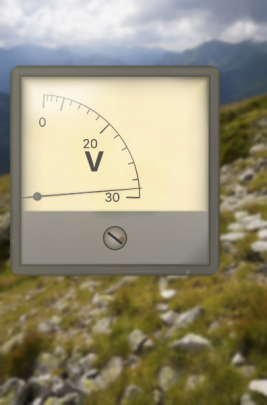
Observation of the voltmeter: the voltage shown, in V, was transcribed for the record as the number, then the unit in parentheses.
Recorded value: 29 (V)
